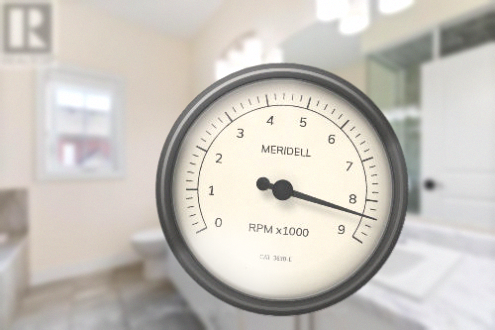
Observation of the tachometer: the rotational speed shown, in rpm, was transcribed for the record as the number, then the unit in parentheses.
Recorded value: 8400 (rpm)
